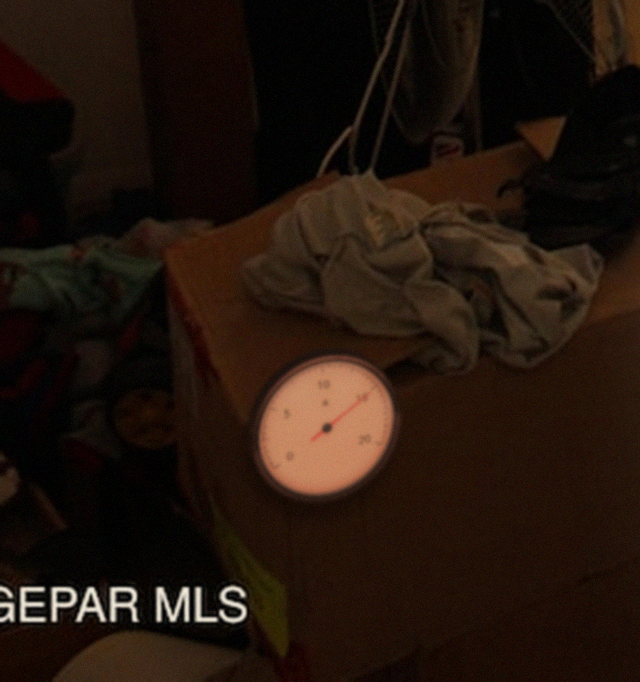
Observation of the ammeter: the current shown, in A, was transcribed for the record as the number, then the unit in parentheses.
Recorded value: 15 (A)
